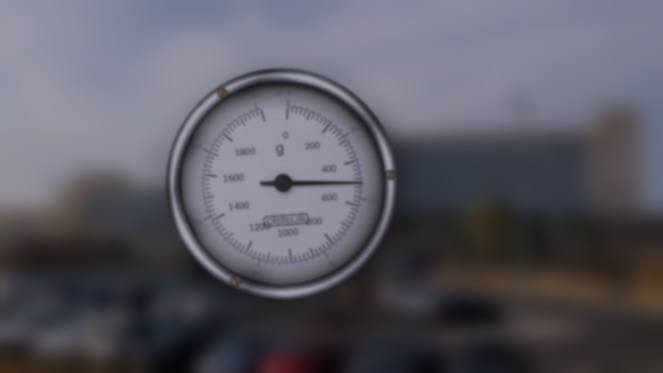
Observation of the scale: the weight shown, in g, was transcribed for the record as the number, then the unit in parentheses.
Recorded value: 500 (g)
